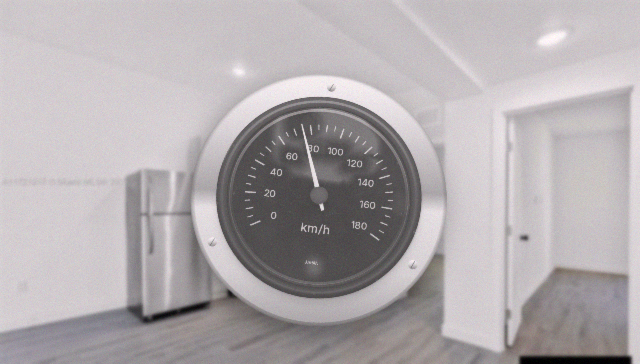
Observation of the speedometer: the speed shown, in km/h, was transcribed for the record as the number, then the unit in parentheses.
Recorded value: 75 (km/h)
